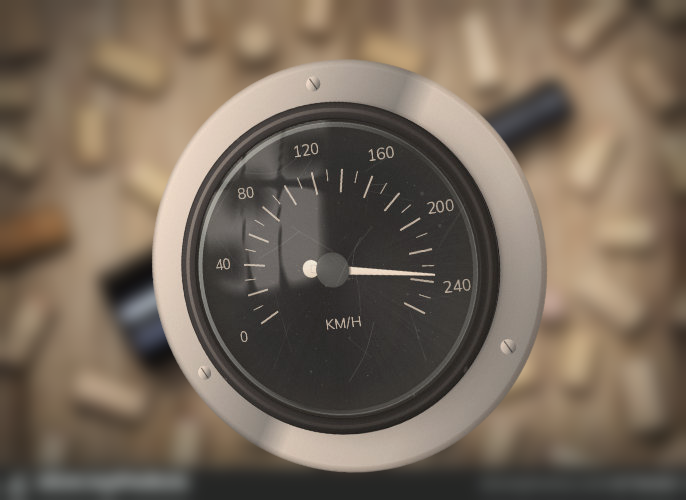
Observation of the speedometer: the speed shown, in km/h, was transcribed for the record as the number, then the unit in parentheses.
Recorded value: 235 (km/h)
